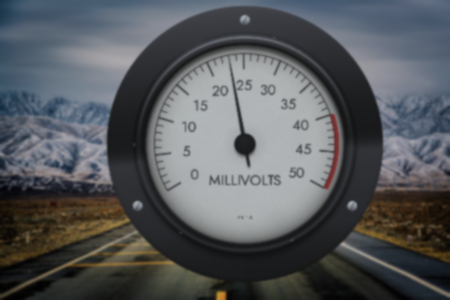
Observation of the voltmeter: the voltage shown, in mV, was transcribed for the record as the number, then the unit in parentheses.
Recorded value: 23 (mV)
